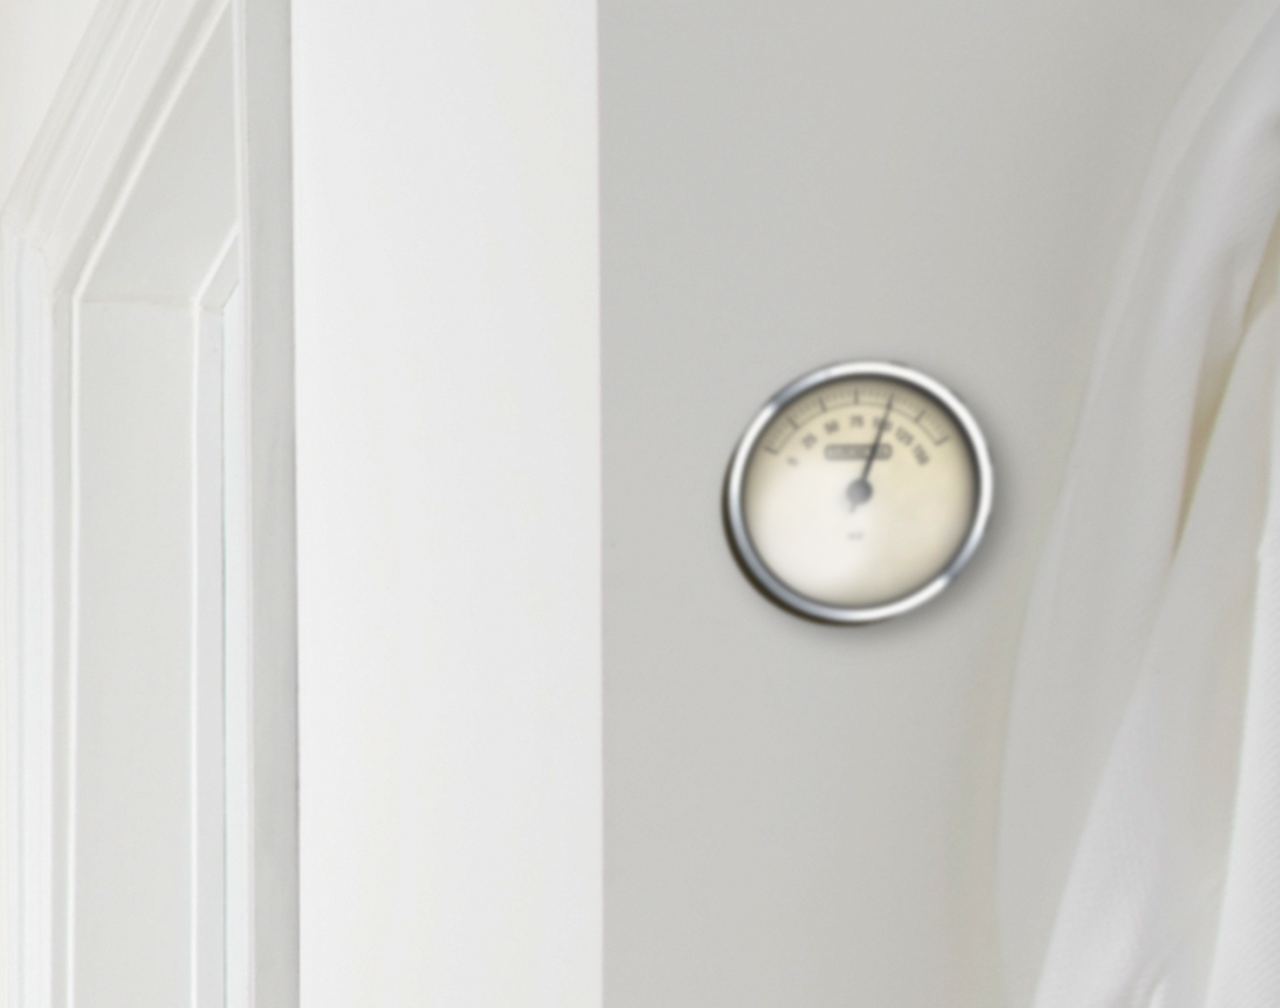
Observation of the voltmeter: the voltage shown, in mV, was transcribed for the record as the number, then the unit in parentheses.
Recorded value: 100 (mV)
